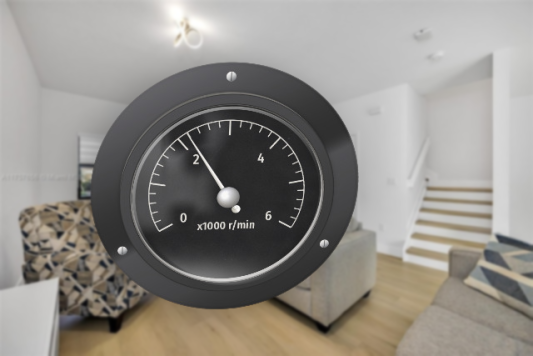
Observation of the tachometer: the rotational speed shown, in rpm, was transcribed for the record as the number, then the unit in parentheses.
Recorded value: 2200 (rpm)
